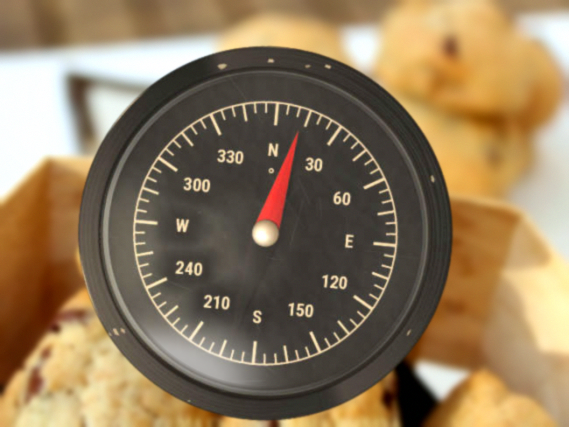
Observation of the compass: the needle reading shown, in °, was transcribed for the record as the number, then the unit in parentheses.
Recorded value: 12.5 (°)
